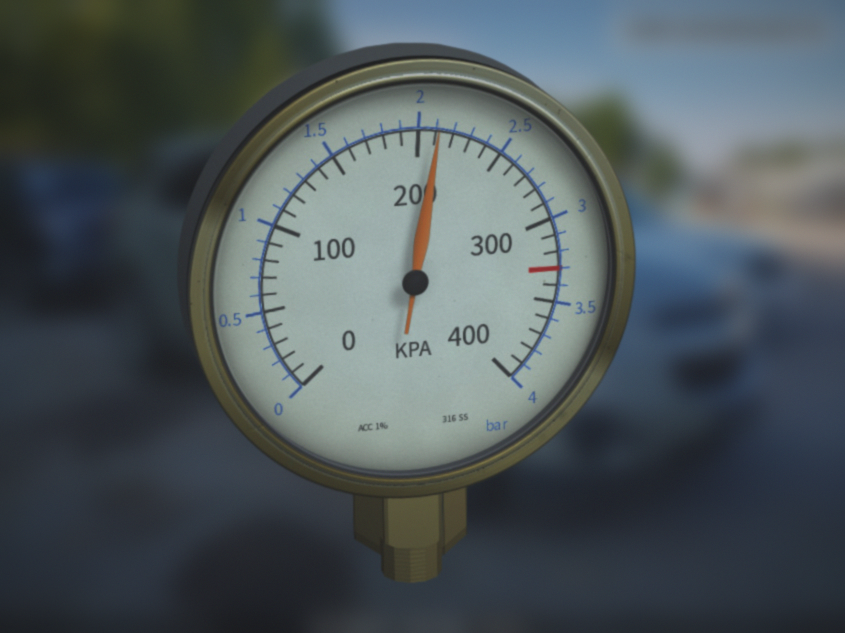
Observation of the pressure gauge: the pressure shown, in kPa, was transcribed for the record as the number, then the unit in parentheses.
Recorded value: 210 (kPa)
